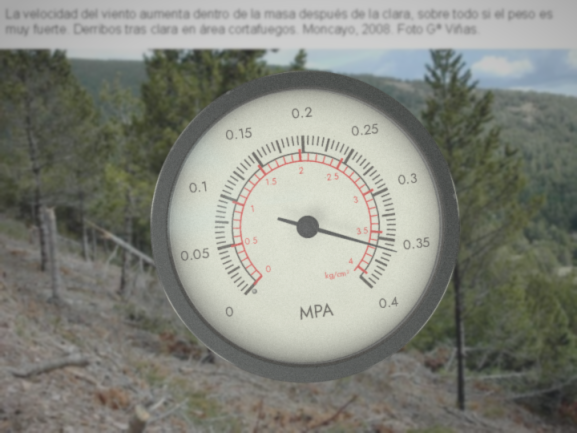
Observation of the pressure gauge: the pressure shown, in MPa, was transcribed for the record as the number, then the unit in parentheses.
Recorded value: 0.36 (MPa)
